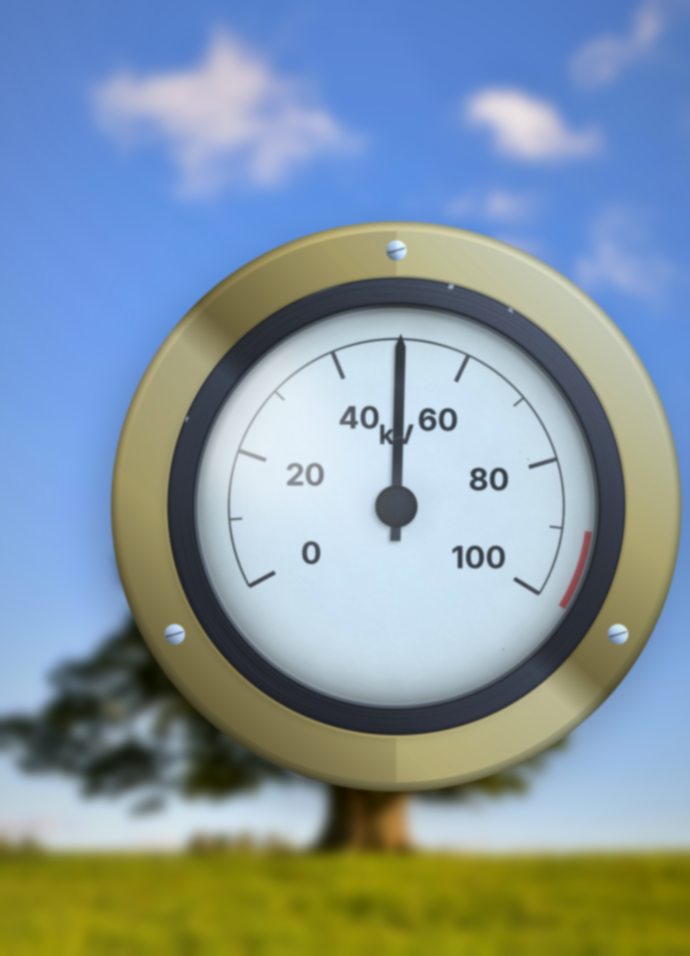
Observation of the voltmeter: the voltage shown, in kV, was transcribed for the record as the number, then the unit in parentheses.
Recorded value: 50 (kV)
